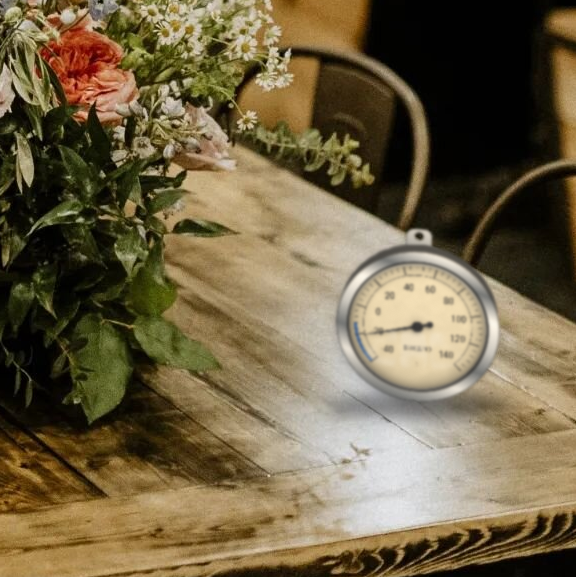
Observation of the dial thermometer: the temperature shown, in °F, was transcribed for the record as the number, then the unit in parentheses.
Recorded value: -20 (°F)
